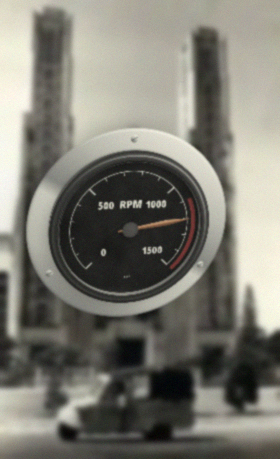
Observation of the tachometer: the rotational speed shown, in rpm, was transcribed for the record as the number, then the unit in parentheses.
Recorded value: 1200 (rpm)
